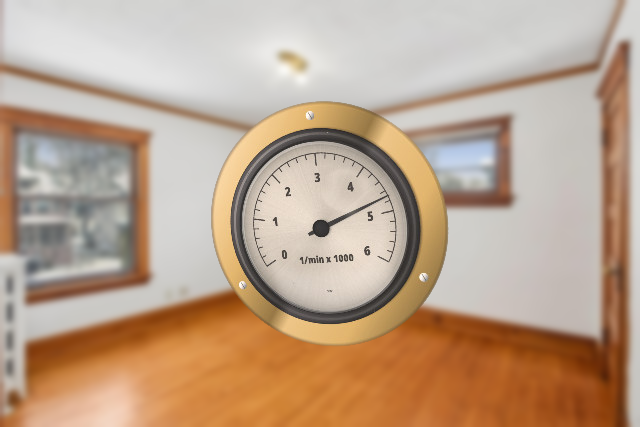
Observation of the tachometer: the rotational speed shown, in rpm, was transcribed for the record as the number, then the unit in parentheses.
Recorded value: 4700 (rpm)
